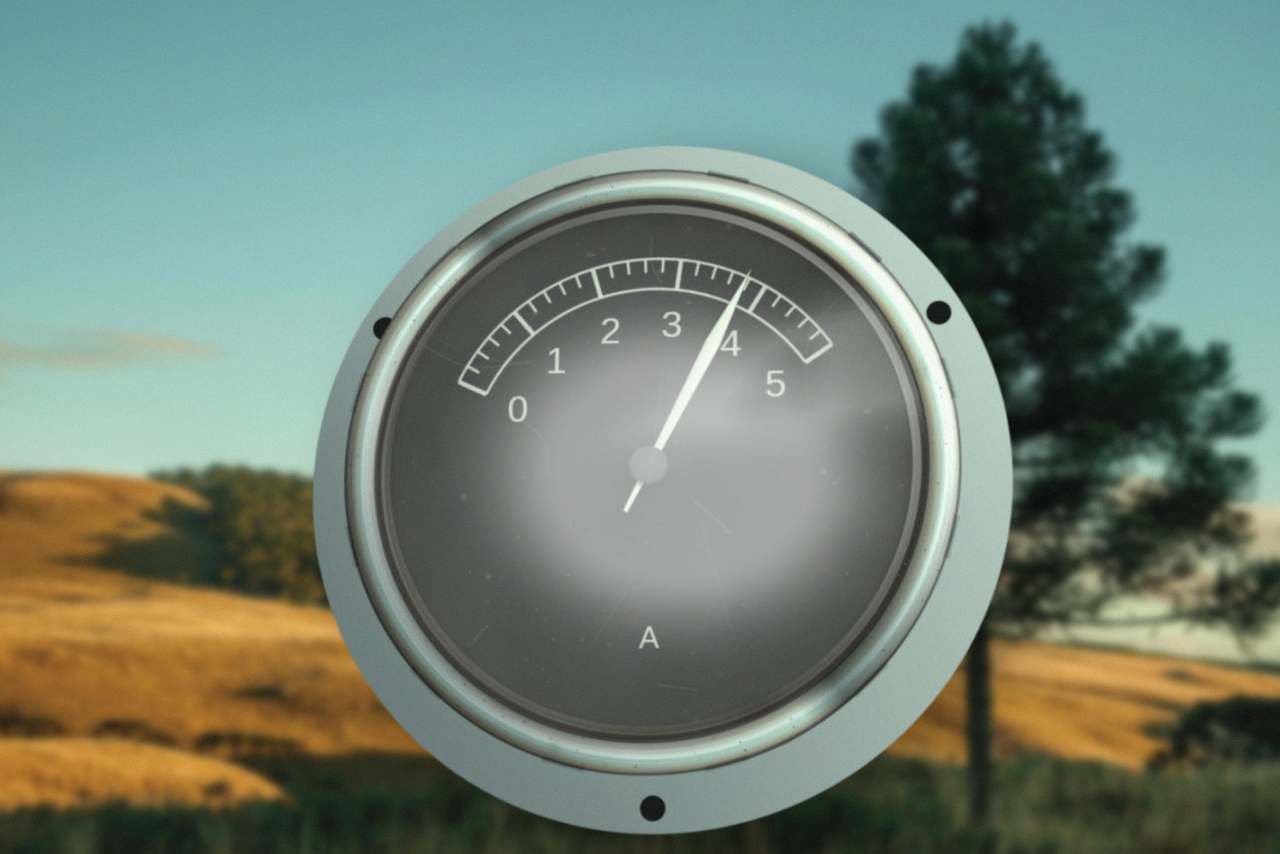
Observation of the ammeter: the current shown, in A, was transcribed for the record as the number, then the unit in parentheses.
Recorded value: 3.8 (A)
